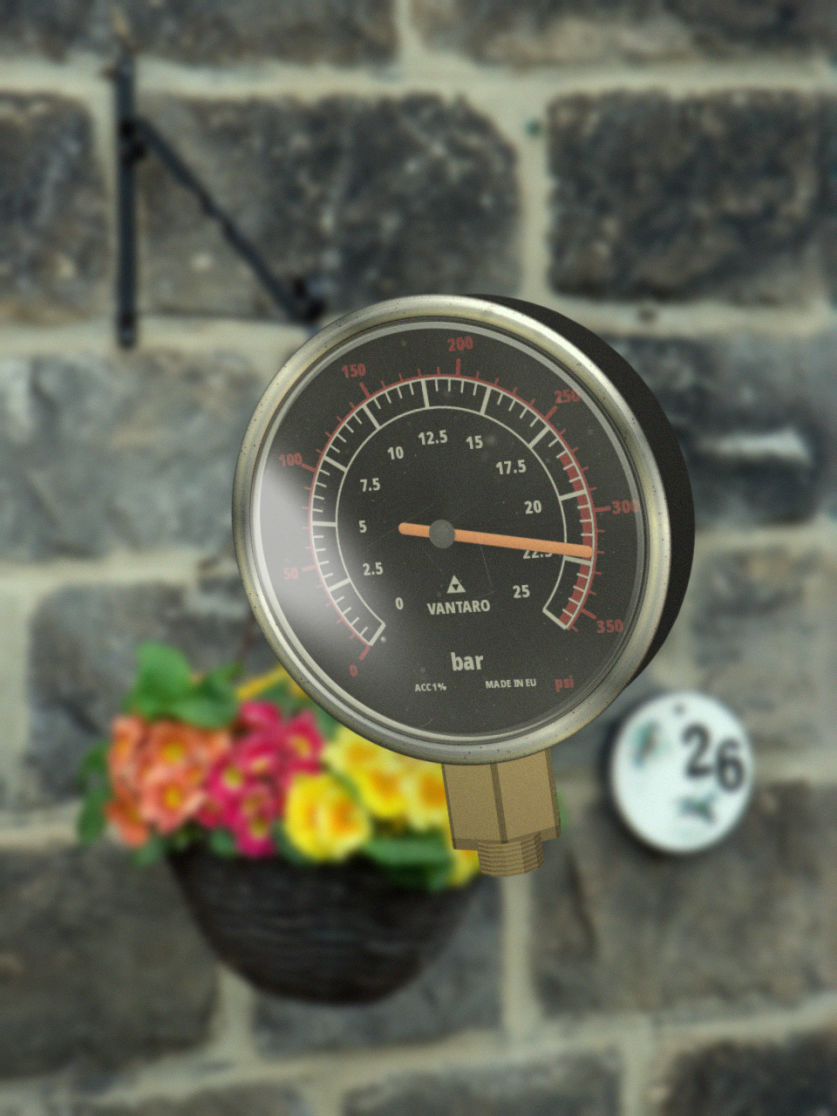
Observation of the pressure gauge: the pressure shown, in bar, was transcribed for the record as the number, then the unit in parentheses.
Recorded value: 22 (bar)
